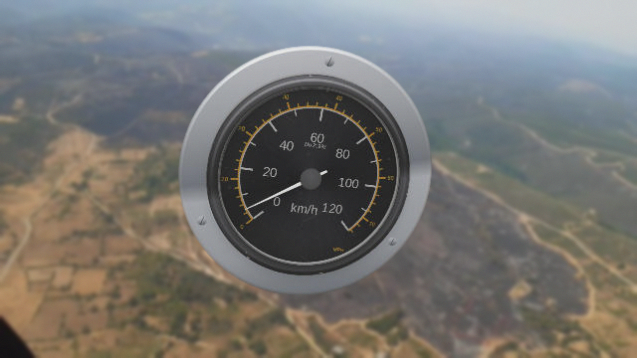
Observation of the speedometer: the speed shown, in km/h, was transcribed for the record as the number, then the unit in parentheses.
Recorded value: 5 (km/h)
